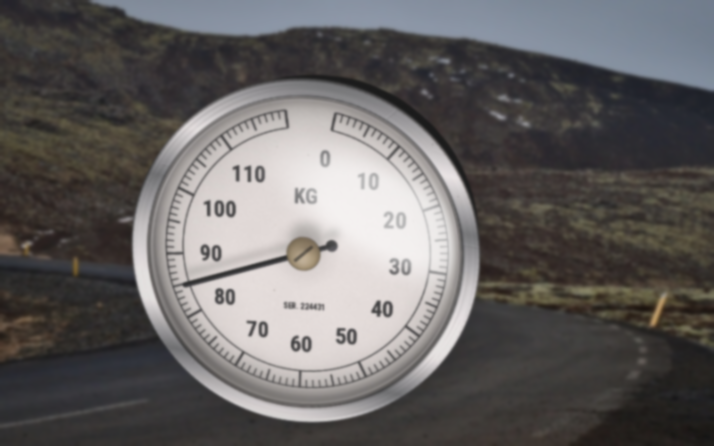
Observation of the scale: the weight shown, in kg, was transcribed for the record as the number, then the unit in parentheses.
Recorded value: 85 (kg)
